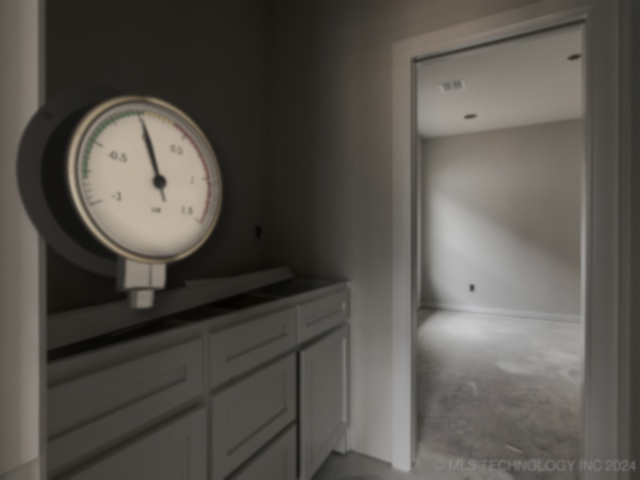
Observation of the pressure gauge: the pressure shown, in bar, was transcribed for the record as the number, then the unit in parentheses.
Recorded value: 0 (bar)
